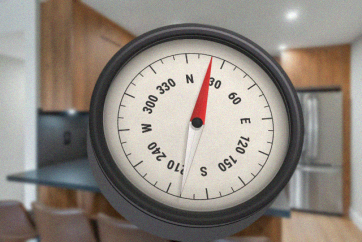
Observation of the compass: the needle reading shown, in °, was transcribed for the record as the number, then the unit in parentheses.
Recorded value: 20 (°)
